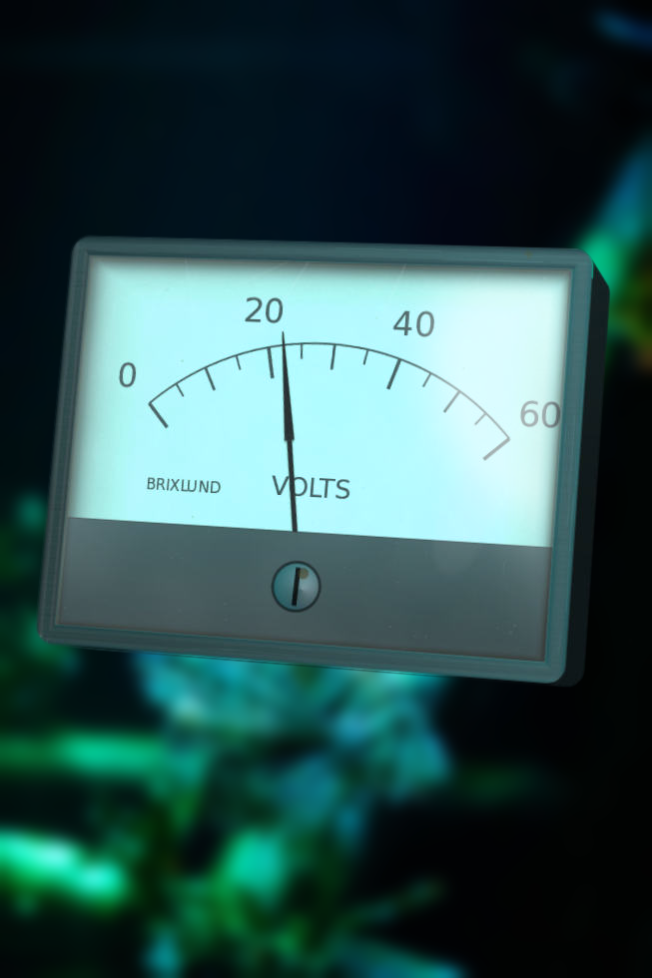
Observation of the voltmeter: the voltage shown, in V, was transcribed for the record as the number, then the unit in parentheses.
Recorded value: 22.5 (V)
